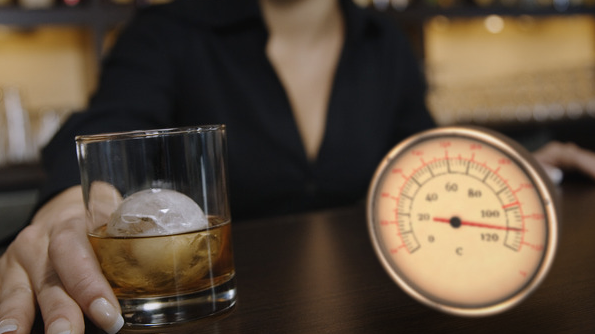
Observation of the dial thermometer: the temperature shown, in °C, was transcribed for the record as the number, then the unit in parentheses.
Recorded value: 110 (°C)
